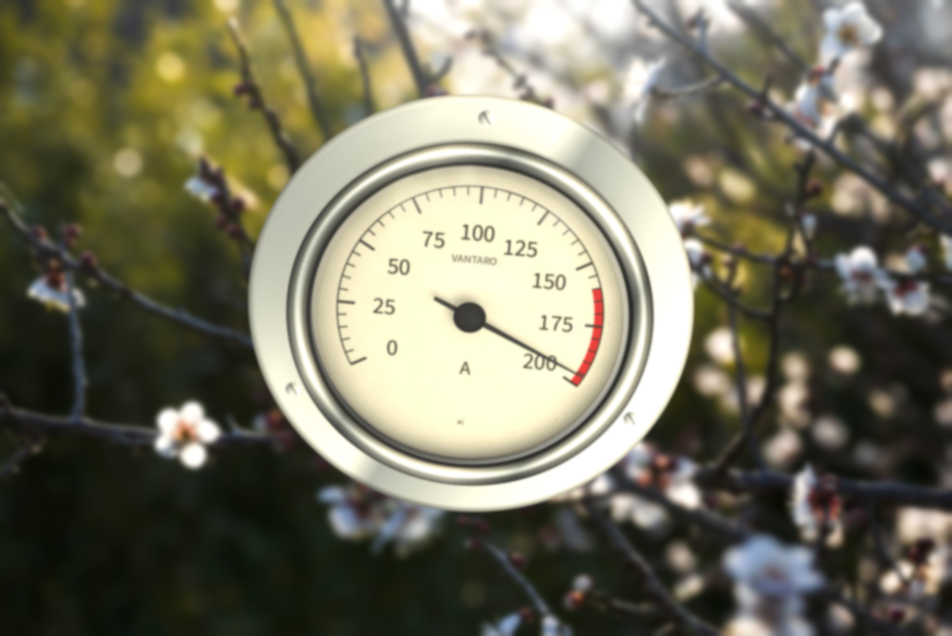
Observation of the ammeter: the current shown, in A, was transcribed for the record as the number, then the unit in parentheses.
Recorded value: 195 (A)
